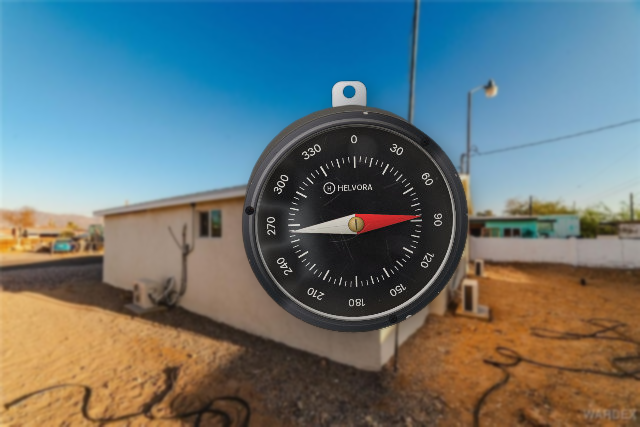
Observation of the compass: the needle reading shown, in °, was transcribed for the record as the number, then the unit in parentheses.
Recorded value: 85 (°)
